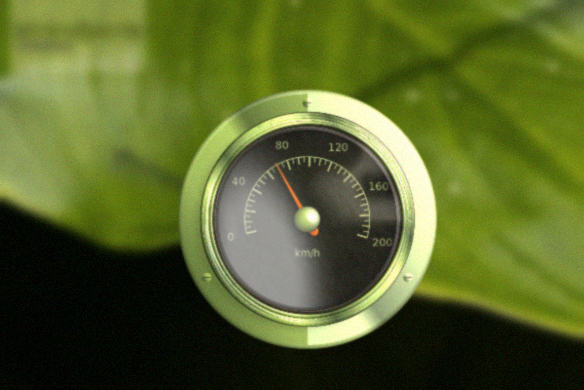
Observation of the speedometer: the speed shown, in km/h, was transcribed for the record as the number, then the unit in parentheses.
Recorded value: 70 (km/h)
